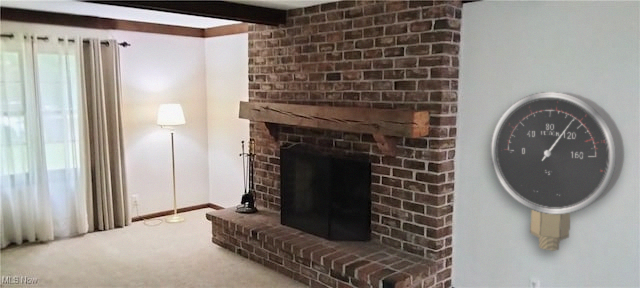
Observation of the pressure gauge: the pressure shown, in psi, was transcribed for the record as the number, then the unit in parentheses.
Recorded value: 110 (psi)
